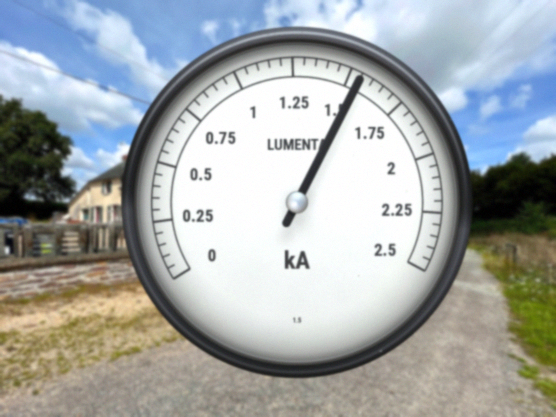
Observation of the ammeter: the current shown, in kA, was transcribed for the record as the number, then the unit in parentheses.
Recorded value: 1.55 (kA)
